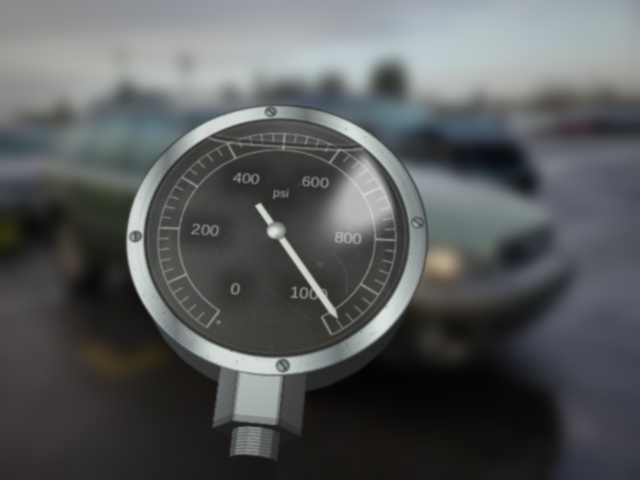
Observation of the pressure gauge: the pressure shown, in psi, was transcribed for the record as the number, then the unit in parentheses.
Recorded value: 980 (psi)
